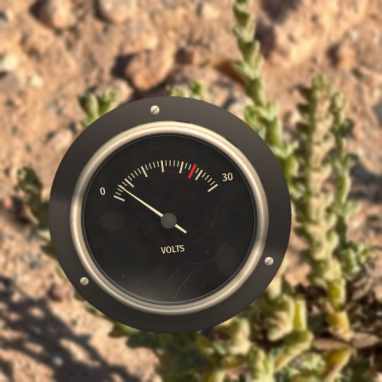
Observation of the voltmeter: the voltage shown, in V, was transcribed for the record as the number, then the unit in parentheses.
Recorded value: 3 (V)
